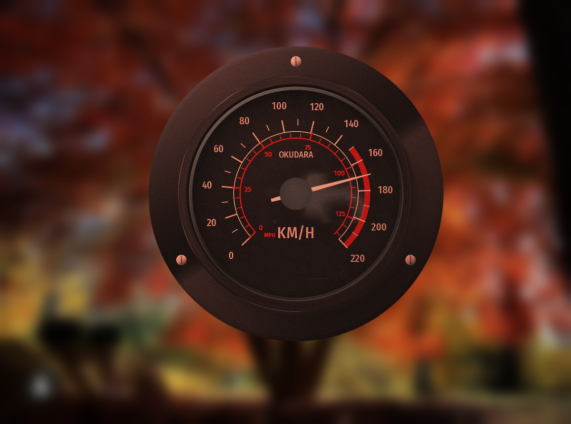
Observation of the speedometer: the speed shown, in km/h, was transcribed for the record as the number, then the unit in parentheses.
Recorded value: 170 (km/h)
